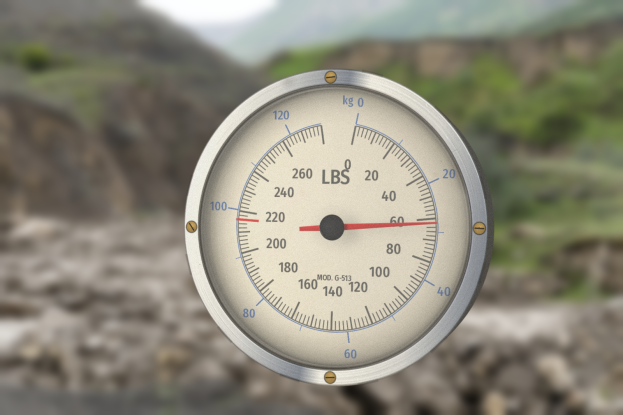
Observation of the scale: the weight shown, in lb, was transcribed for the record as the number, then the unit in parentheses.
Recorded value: 62 (lb)
